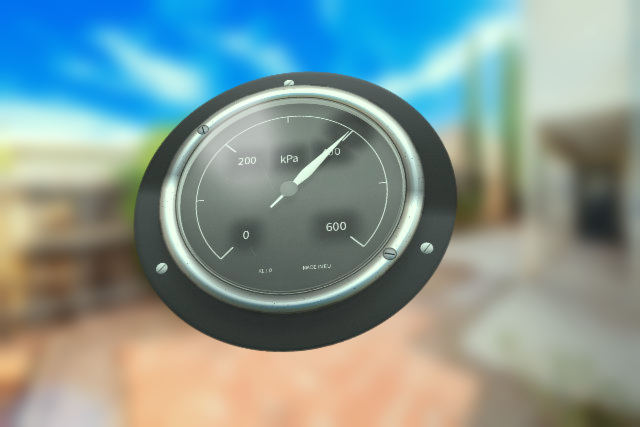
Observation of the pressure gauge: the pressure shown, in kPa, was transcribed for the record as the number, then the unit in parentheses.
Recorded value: 400 (kPa)
